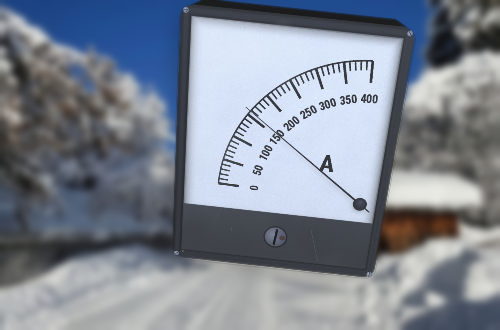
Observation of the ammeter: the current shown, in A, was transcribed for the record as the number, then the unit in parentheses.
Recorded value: 160 (A)
